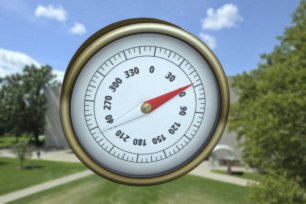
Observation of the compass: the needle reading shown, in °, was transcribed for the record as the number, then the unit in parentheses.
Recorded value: 55 (°)
